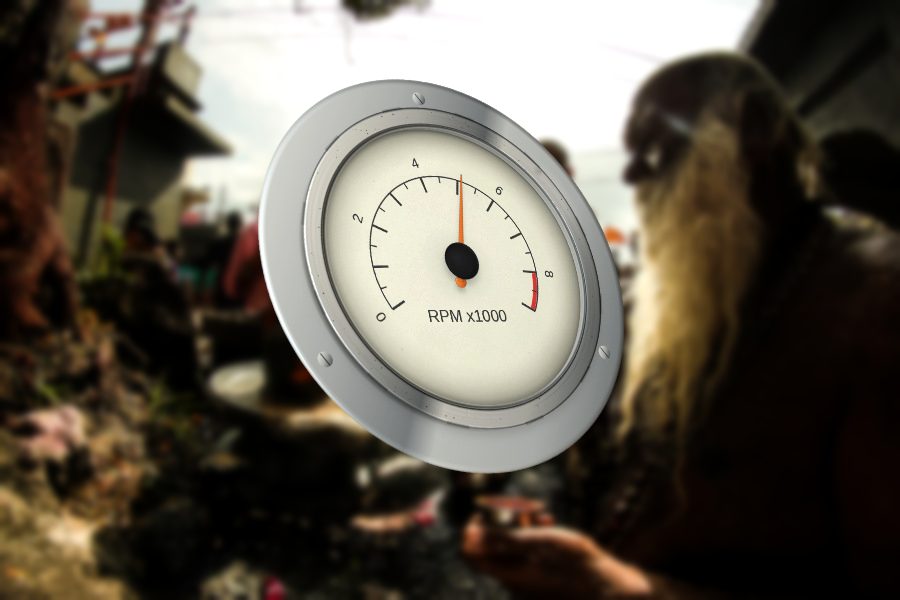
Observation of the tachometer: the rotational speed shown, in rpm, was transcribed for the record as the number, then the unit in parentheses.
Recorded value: 5000 (rpm)
